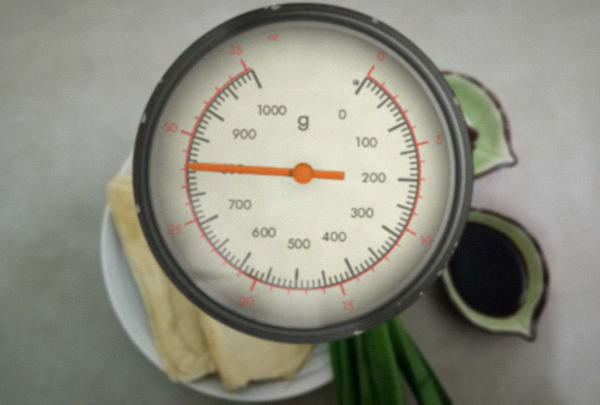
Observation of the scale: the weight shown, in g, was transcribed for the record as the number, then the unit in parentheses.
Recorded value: 800 (g)
